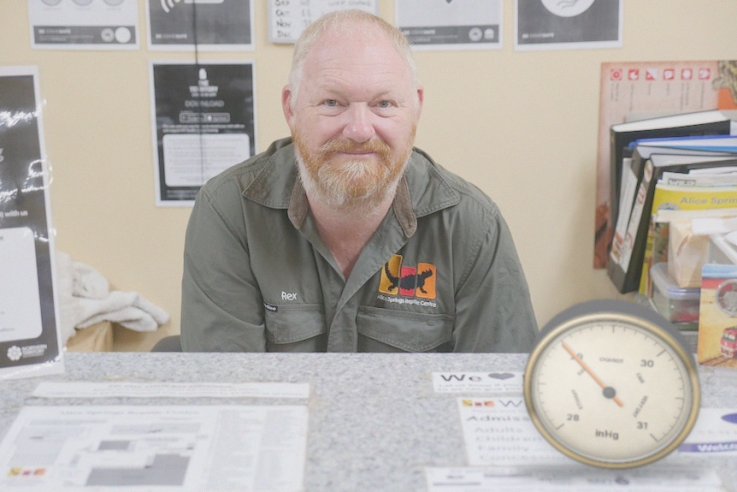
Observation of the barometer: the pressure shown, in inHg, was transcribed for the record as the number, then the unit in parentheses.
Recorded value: 29 (inHg)
